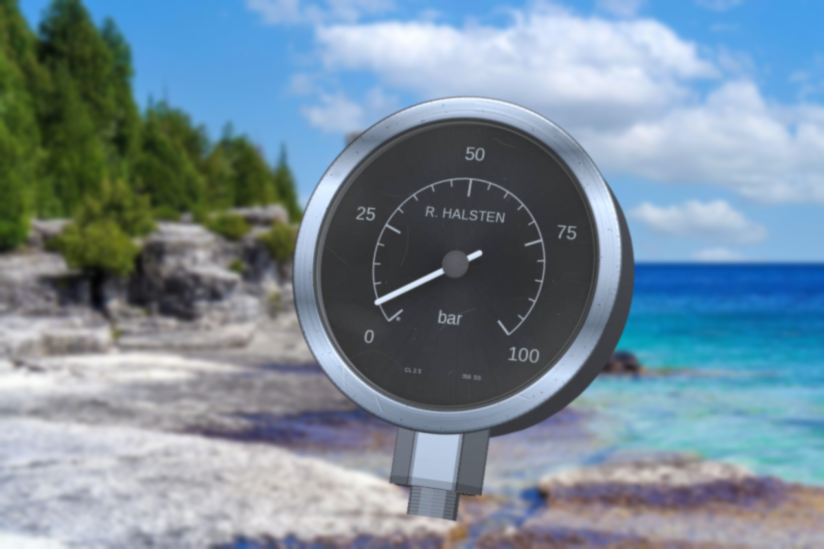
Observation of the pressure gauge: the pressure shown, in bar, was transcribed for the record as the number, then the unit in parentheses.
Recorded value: 5 (bar)
